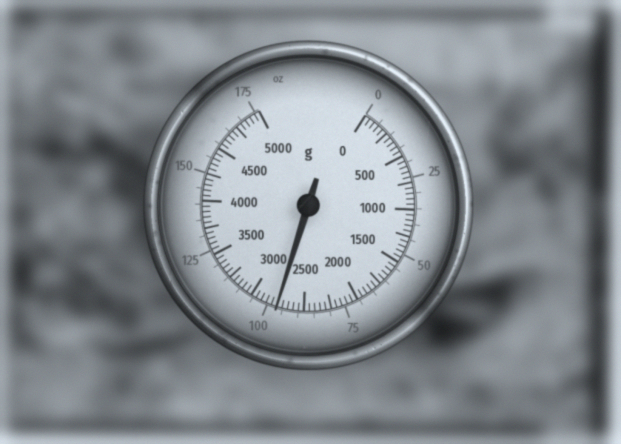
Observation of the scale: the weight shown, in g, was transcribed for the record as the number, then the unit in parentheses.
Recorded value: 2750 (g)
